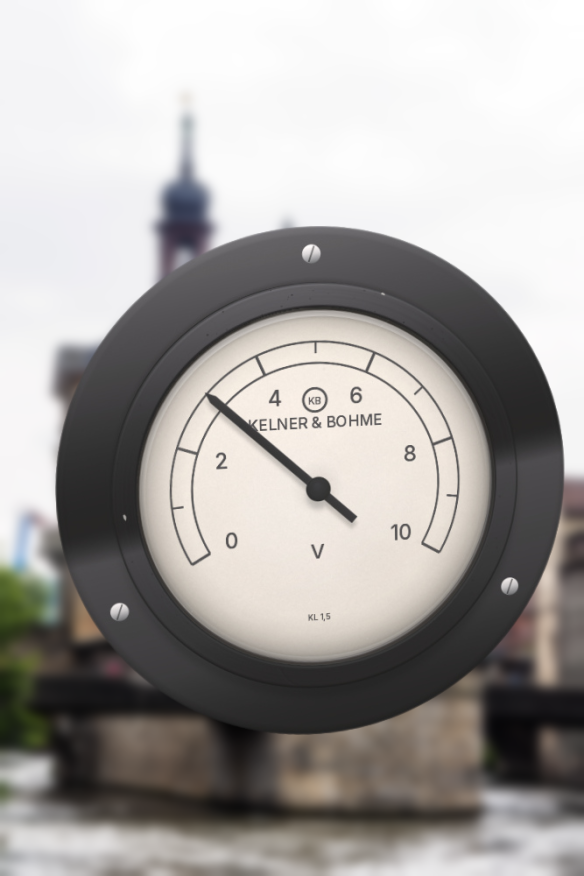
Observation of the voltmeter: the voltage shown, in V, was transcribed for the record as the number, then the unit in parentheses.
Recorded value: 3 (V)
